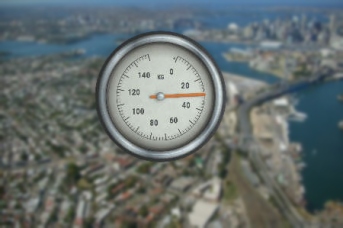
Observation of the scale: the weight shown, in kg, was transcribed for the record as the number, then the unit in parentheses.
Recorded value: 30 (kg)
